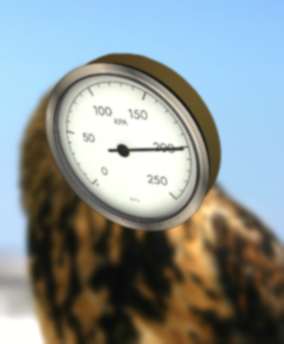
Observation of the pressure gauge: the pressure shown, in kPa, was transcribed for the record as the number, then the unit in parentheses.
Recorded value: 200 (kPa)
